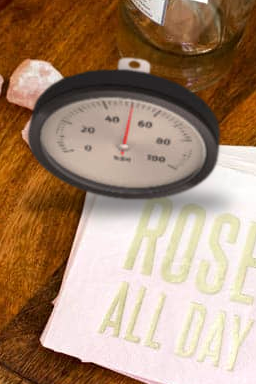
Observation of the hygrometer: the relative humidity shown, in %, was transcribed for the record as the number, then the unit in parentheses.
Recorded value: 50 (%)
